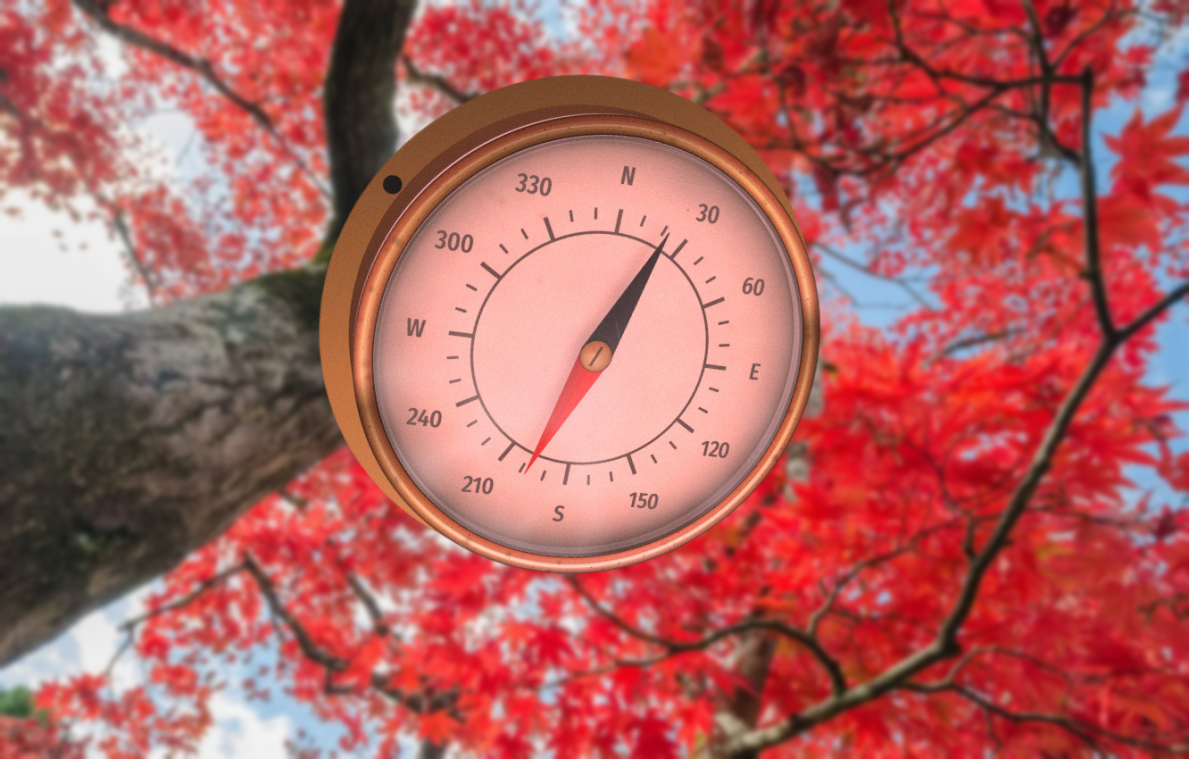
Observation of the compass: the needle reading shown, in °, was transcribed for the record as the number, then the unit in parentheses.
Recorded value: 200 (°)
